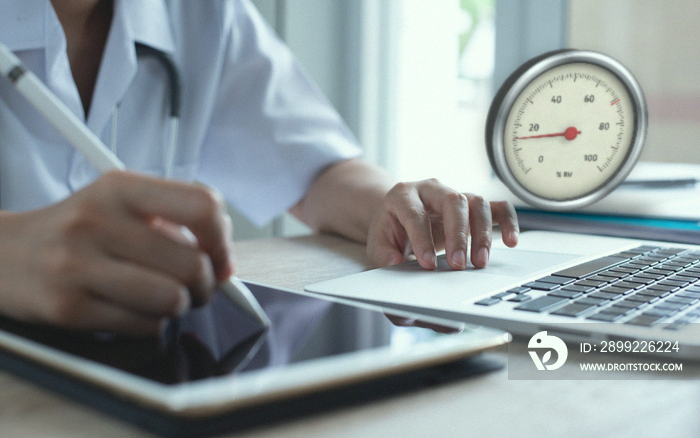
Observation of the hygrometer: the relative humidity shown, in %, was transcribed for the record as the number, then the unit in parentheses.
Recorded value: 15 (%)
